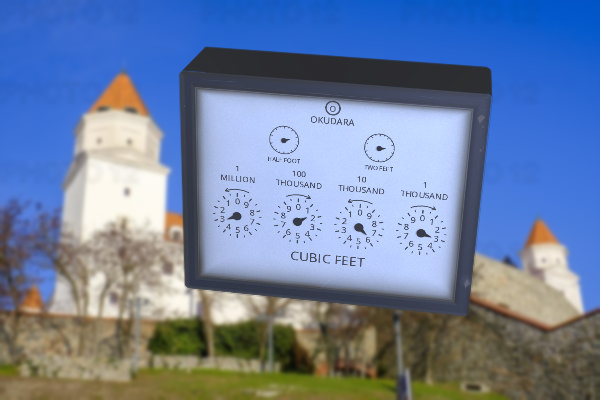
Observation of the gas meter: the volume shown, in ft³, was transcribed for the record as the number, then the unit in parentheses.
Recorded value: 316300 (ft³)
